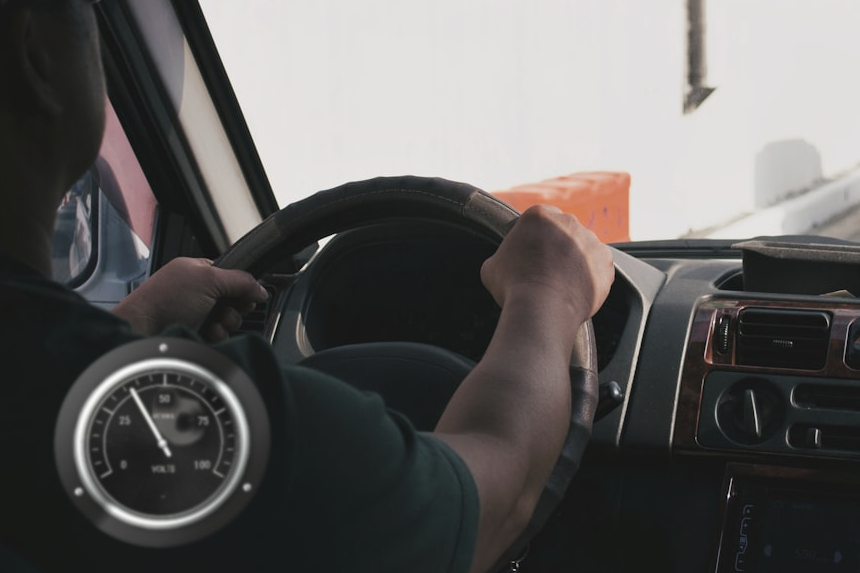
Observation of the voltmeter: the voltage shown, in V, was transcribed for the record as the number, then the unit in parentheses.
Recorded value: 37.5 (V)
